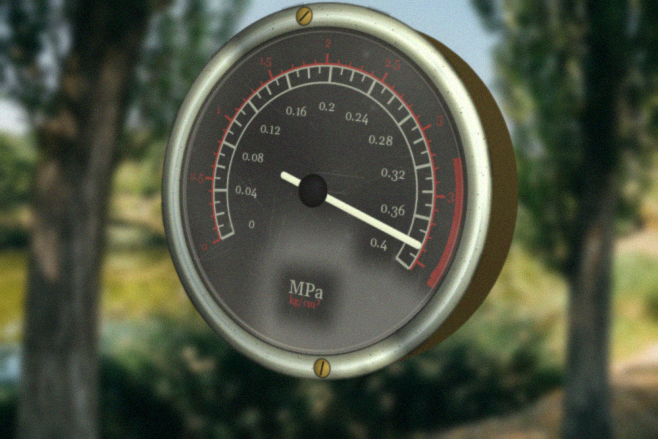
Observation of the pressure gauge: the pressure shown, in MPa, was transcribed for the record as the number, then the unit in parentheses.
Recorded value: 0.38 (MPa)
